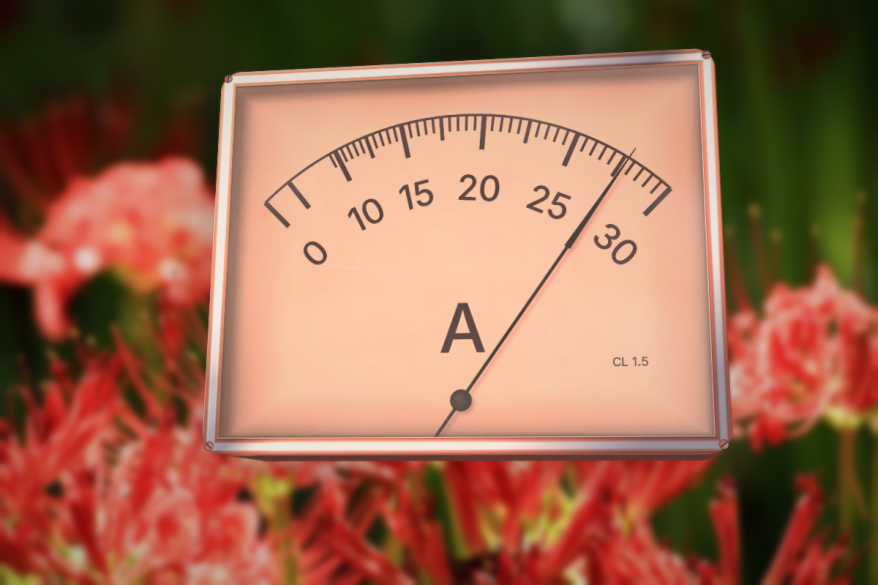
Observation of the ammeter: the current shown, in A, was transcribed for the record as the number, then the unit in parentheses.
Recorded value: 27.75 (A)
